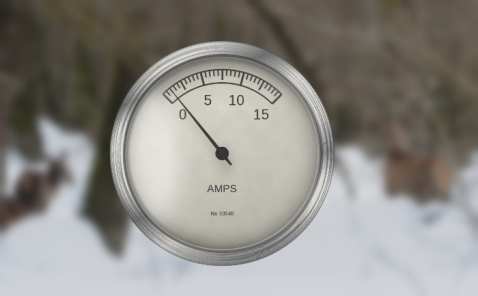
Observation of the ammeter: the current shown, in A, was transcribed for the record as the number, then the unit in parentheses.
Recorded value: 1 (A)
